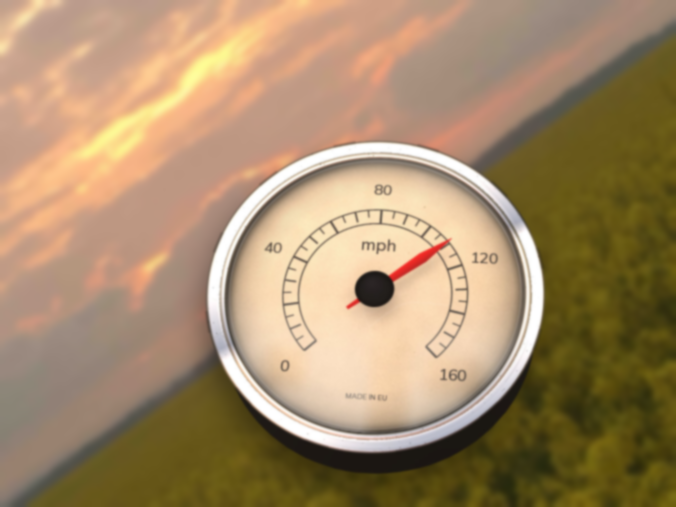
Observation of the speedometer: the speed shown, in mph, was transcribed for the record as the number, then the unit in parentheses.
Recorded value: 110 (mph)
